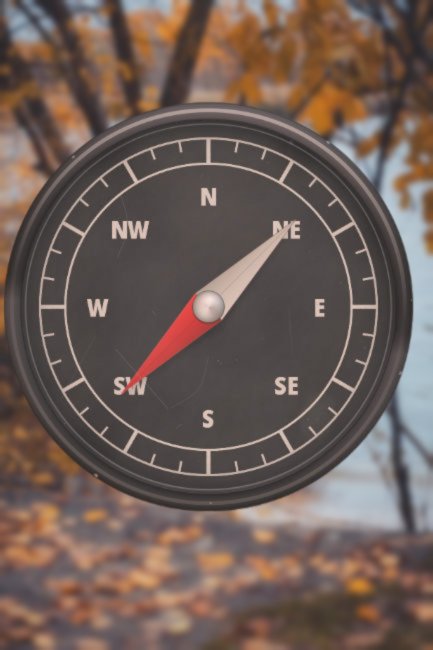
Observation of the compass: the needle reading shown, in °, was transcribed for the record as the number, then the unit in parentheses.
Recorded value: 225 (°)
